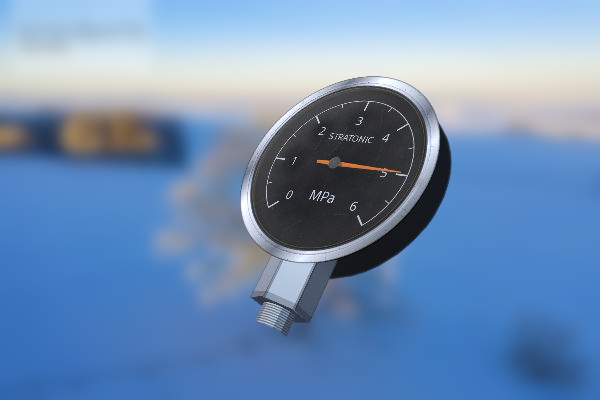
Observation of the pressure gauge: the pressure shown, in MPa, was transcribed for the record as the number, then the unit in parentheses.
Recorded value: 5 (MPa)
